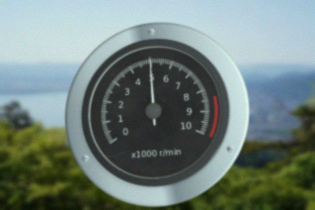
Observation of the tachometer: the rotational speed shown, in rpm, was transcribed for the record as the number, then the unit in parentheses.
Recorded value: 5000 (rpm)
